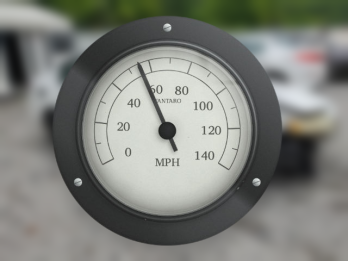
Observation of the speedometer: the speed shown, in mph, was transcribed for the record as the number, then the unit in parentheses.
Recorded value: 55 (mph)
